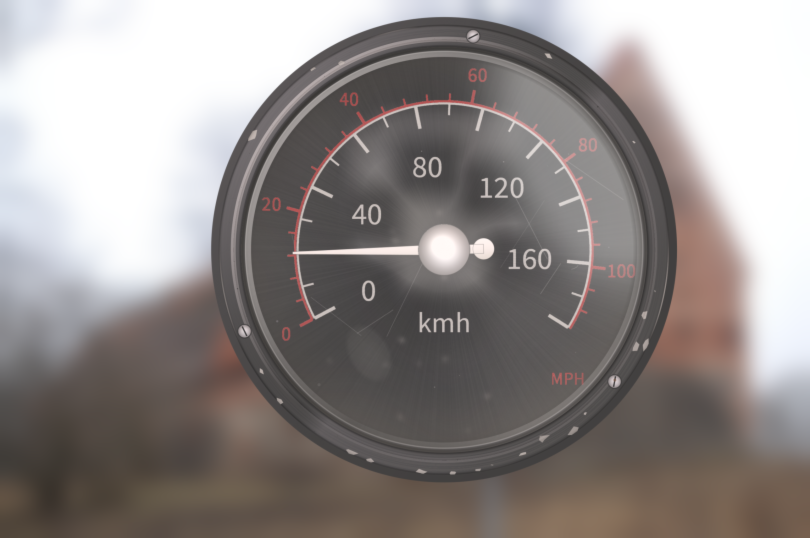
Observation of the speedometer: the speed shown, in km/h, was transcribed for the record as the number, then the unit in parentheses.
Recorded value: 20 (km/h)
